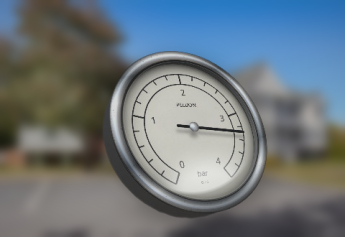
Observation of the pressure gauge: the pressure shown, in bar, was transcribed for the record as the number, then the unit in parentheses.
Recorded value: 3.3 (bar)
